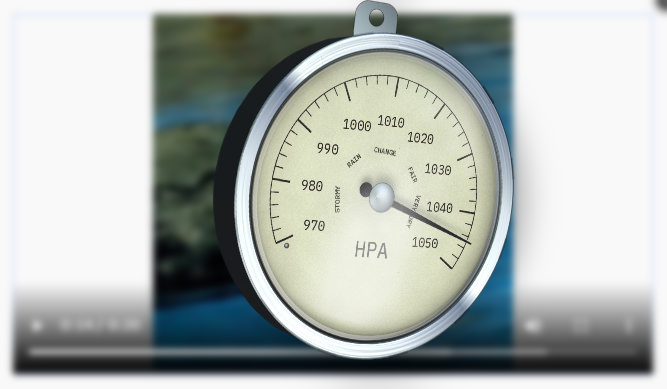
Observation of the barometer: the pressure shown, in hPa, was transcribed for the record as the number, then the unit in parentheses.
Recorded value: 1045 (hPa)
